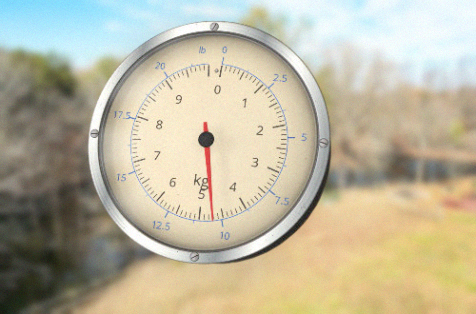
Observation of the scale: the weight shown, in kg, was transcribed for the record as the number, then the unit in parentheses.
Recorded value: 4.7 (kg)
